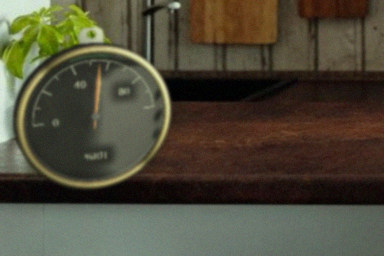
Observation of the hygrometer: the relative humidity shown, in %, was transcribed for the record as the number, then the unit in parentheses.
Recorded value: 55 (%)
